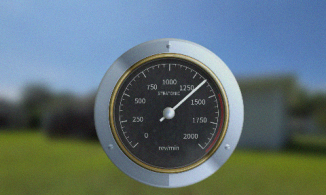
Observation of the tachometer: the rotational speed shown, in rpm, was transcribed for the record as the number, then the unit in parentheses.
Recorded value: 1350 (rpm)
